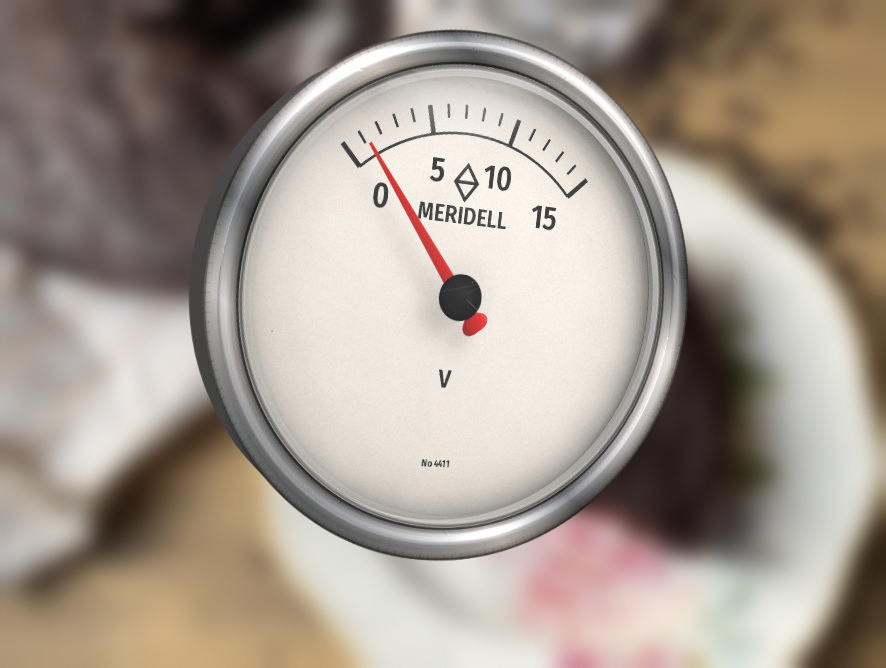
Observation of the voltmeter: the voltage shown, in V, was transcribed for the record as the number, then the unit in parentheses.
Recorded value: 1 (V)
